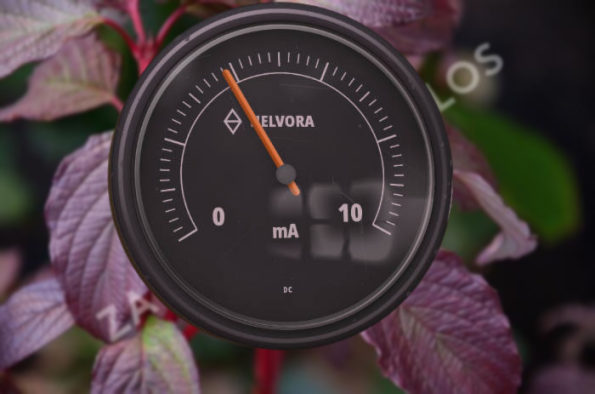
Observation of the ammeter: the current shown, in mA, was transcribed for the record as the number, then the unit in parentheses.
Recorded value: 3.8 (mA)
